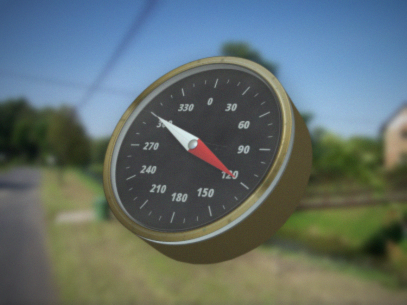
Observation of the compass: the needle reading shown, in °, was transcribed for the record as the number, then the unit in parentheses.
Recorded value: 120 (°)
